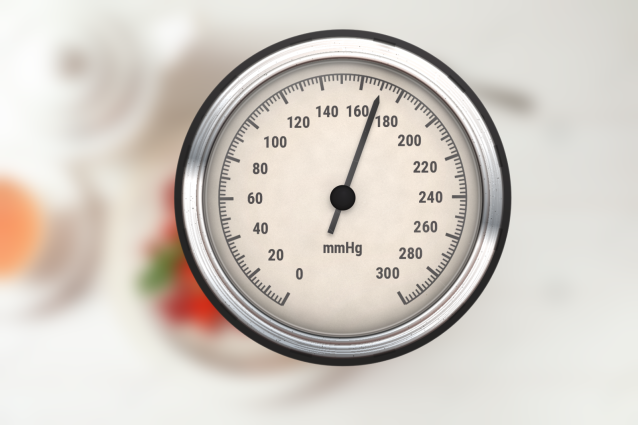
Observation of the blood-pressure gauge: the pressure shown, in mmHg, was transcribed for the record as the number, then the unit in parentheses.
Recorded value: 170 (mmHg)
